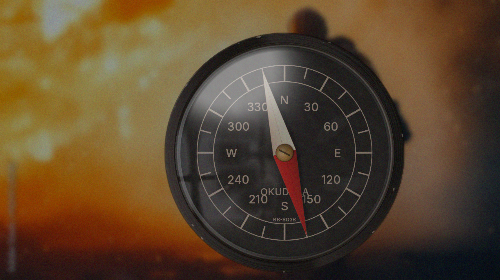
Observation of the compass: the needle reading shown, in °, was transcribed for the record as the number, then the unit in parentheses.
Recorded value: 165 (°)
